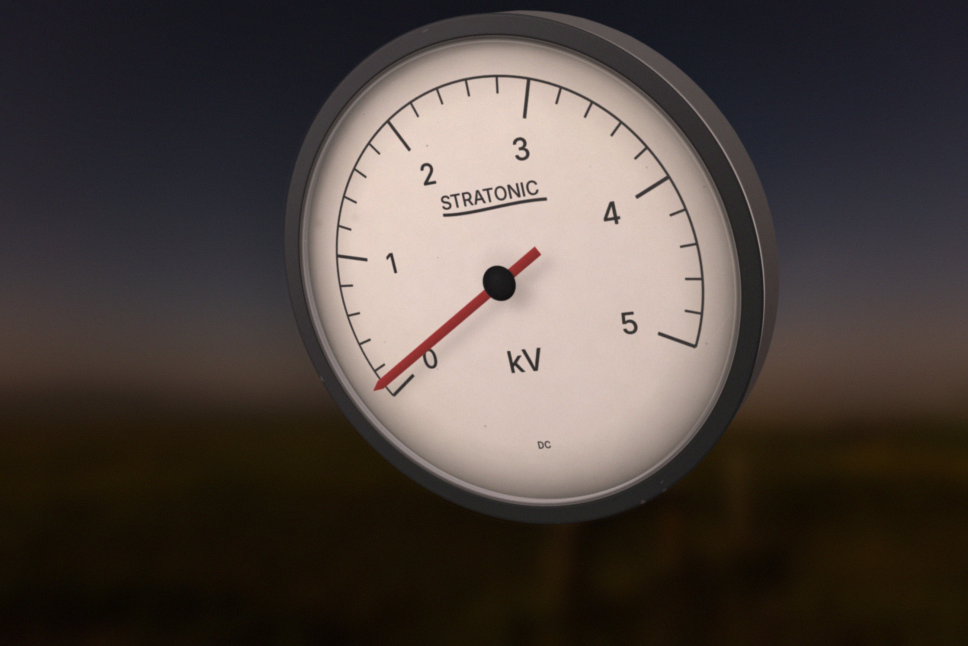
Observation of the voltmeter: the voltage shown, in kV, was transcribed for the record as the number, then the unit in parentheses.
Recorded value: 0.1 (kV)
